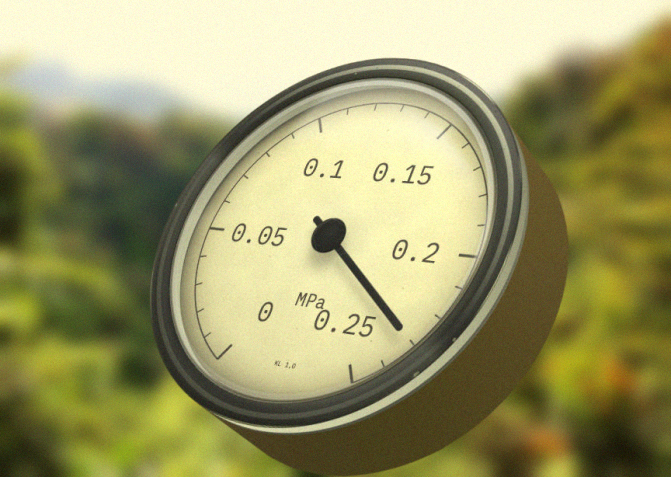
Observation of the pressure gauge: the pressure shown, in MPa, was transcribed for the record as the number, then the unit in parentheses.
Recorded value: 0.23 (MPa)
